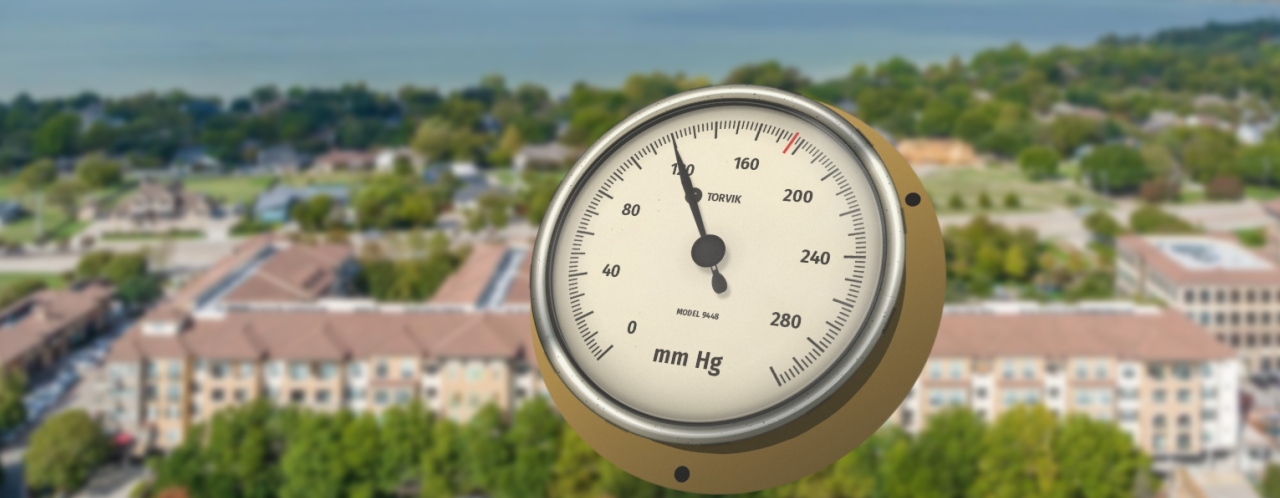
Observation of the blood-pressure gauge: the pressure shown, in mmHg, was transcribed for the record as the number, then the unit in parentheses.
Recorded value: 120 (mmHg)
